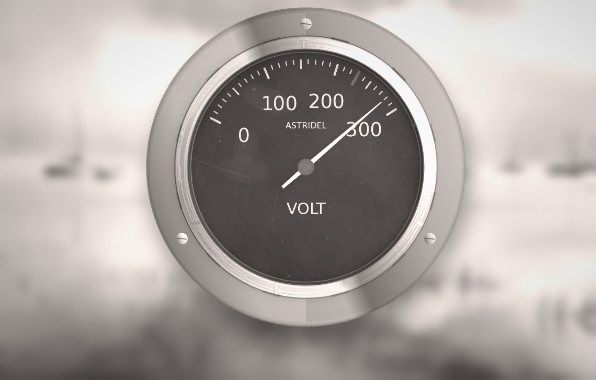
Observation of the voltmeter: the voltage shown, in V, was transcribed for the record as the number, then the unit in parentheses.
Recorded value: 280 (V)
